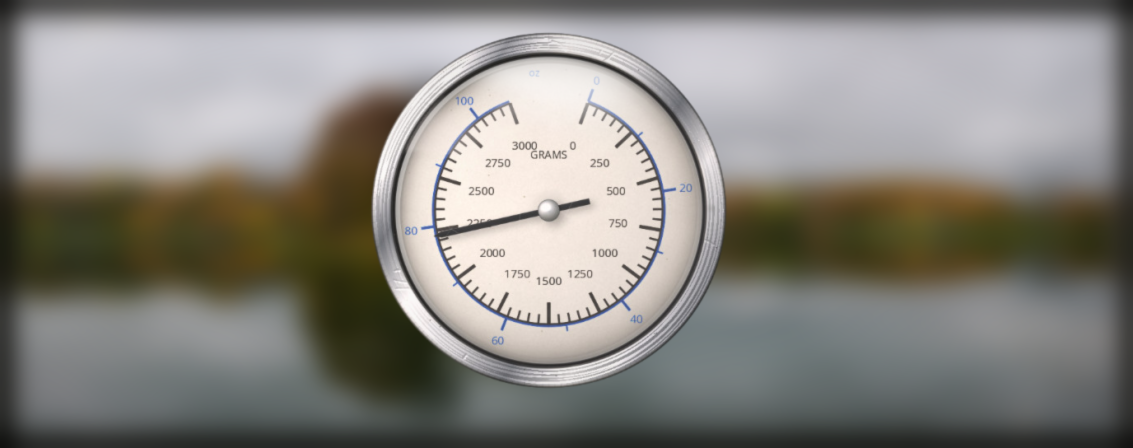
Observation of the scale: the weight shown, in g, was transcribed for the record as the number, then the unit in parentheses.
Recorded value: 2225 (g)
